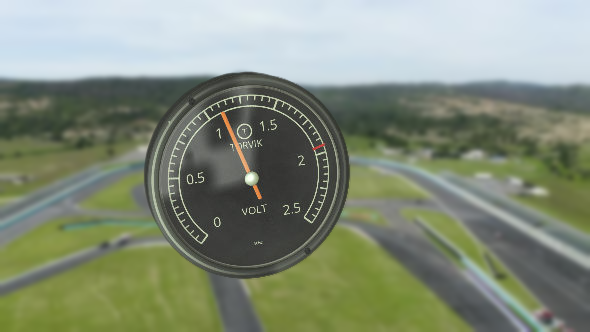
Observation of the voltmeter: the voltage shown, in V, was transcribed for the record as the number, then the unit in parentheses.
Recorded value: 1.1 (V)
